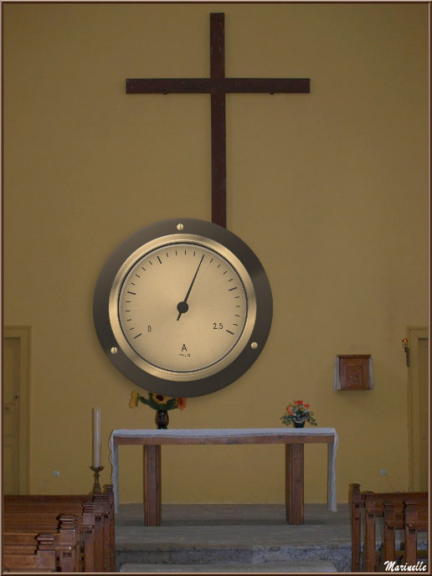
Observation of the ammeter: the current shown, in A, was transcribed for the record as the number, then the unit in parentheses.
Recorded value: 1.5 (A)
